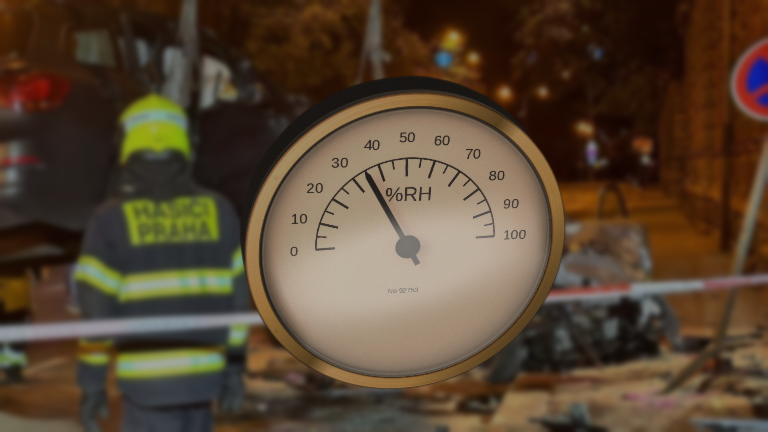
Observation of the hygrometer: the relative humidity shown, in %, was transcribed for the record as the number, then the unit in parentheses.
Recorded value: 35 (%)
